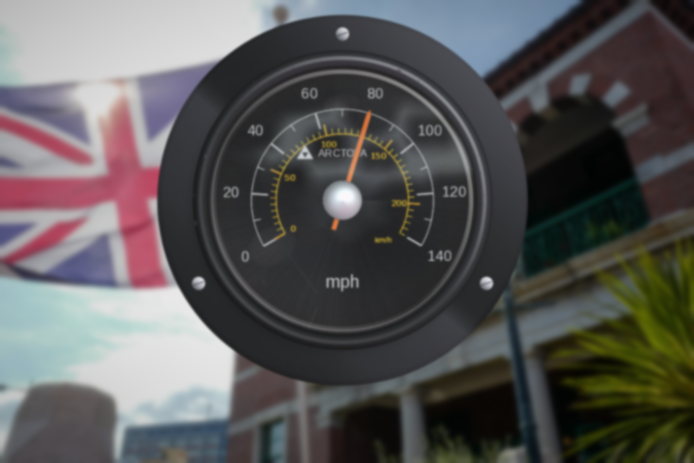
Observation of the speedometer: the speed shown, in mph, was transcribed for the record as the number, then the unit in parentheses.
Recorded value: 80 (mph)
